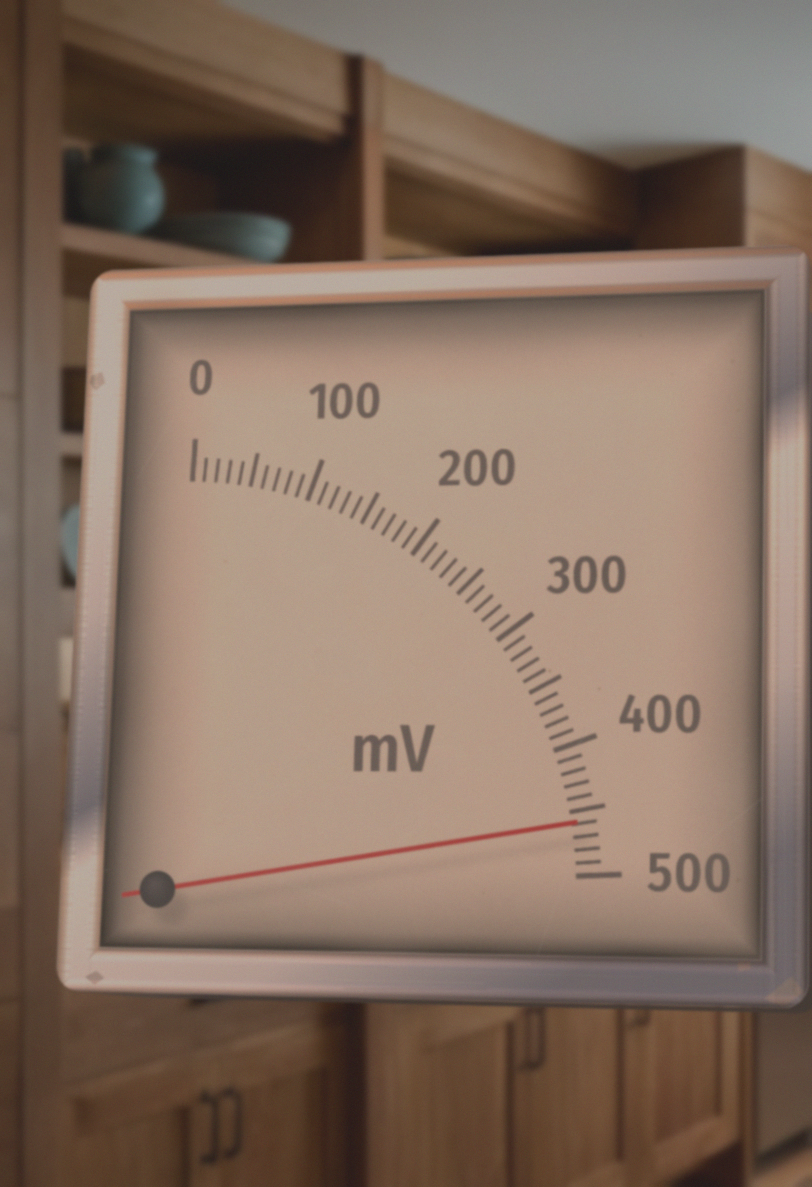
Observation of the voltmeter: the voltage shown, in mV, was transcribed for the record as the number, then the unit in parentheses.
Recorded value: 460 (mV)
